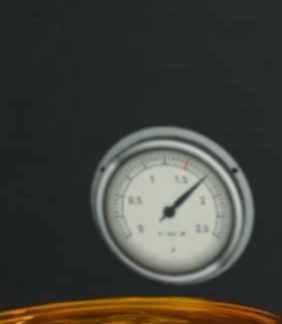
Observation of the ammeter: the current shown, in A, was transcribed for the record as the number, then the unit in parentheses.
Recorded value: 1.75 (A)
